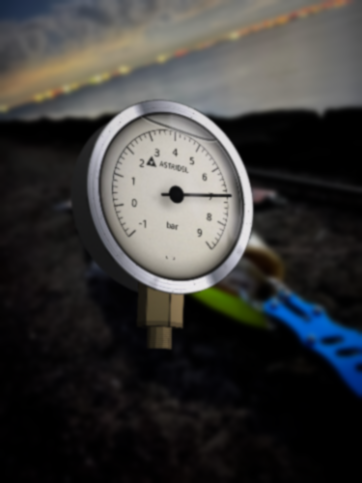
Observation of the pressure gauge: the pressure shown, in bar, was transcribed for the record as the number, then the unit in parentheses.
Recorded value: 7 (bar)
